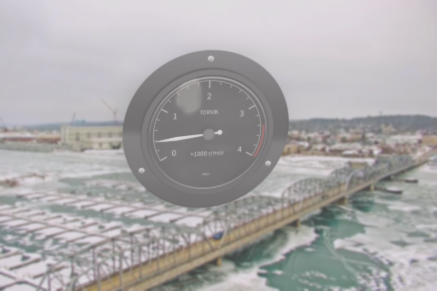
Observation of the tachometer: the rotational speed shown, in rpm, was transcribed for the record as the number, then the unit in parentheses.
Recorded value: 400 (rpm)
